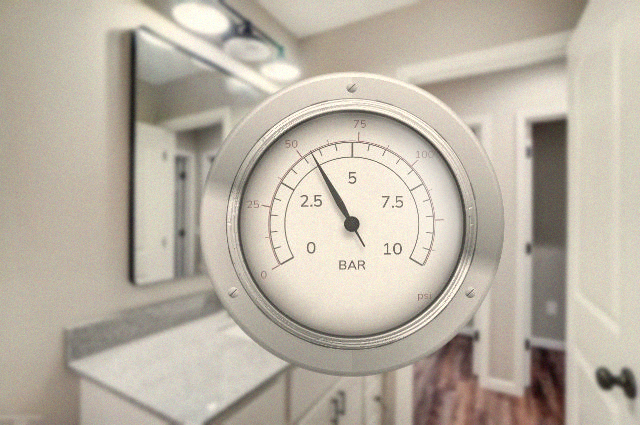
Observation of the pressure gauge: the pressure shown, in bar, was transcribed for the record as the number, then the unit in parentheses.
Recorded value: 3.75 (bar)
